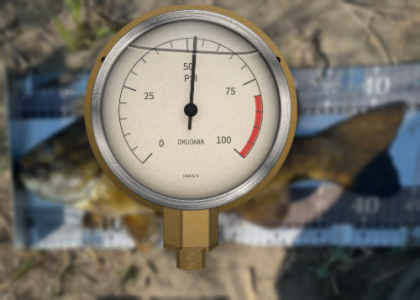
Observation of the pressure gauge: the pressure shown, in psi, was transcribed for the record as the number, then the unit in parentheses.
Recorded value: 52.5 (psi)
